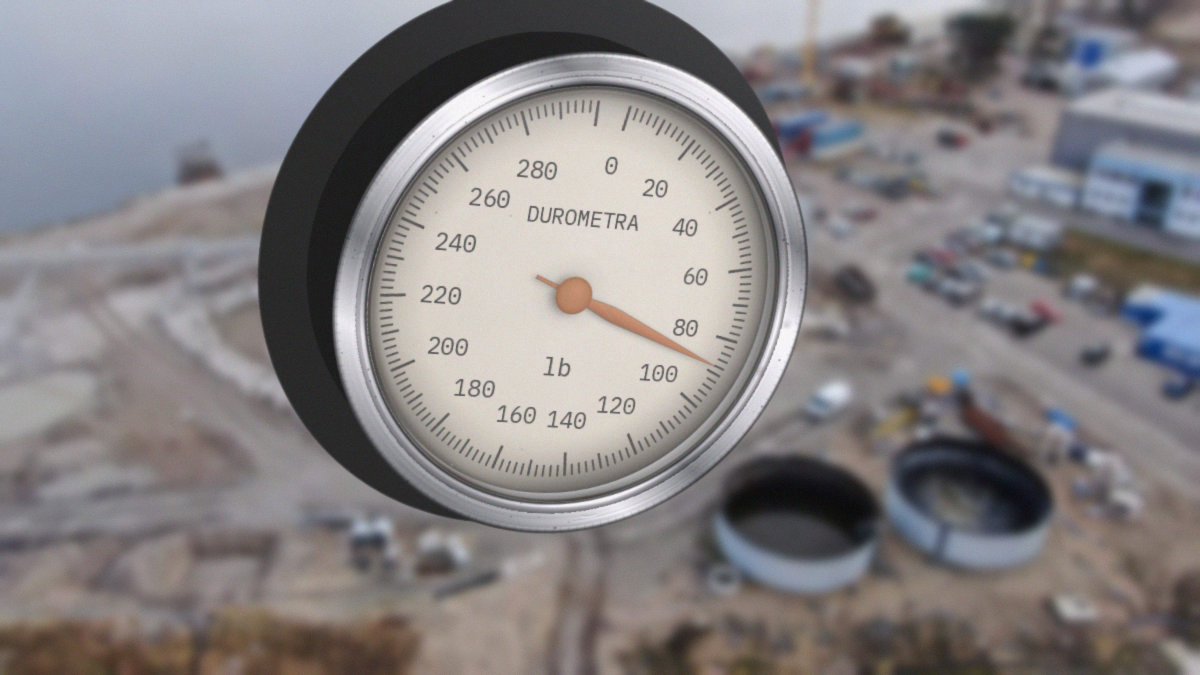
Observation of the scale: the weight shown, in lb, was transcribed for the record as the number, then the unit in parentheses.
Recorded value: 88 (lb)
